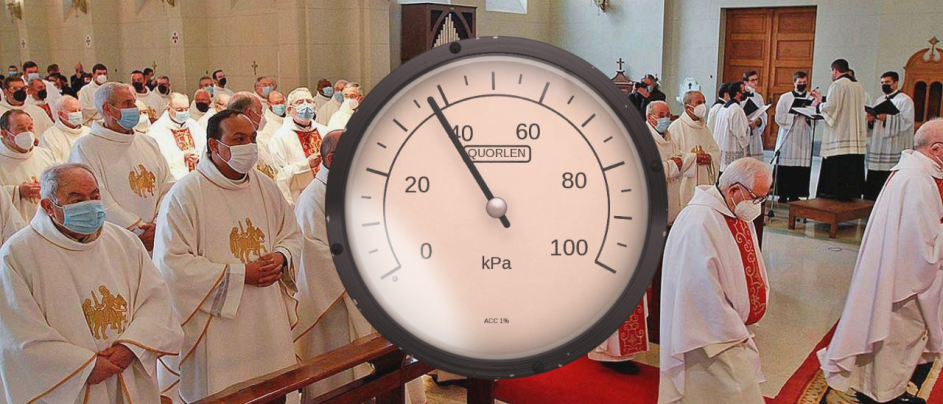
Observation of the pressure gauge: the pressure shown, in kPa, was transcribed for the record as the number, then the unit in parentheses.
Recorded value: 37.5 (kPa)
